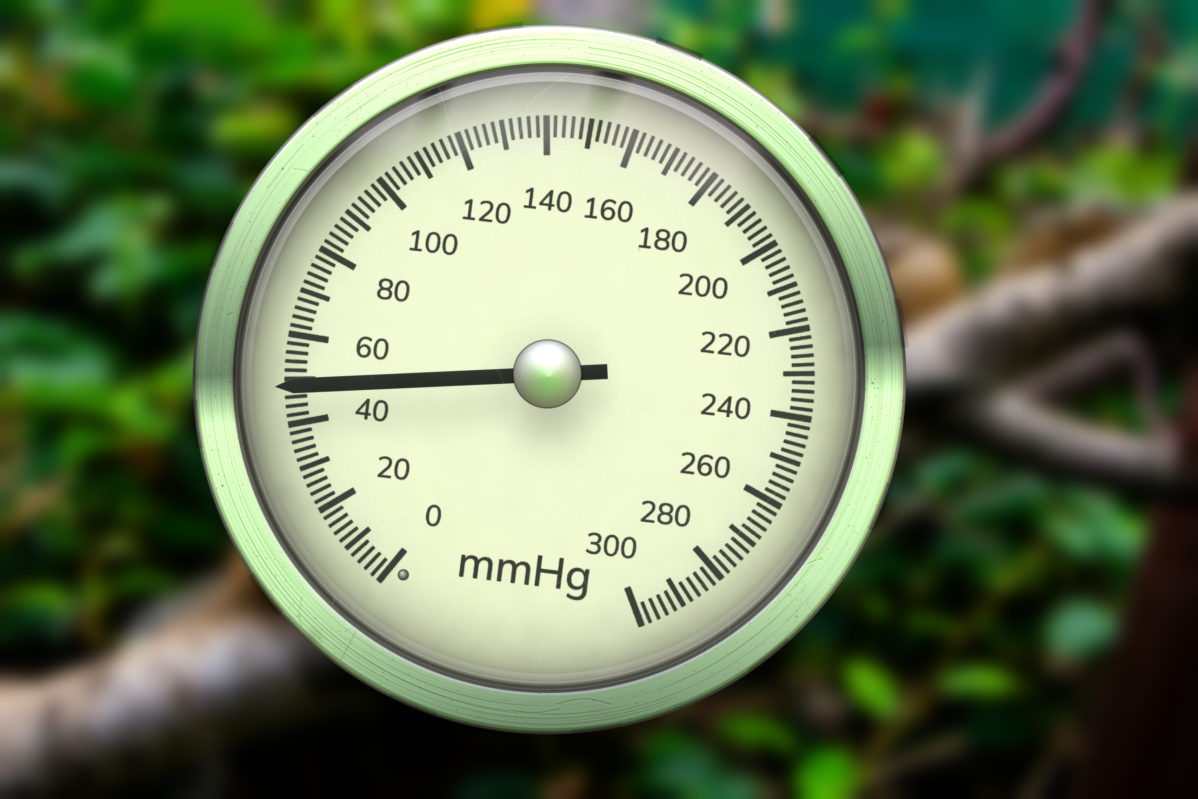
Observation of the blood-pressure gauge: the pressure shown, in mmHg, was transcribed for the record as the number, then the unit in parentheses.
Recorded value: 48 (mmHg)
